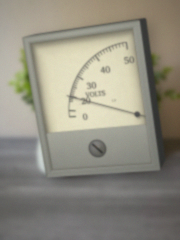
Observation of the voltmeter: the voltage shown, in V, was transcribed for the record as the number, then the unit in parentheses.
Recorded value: 20 (V)
